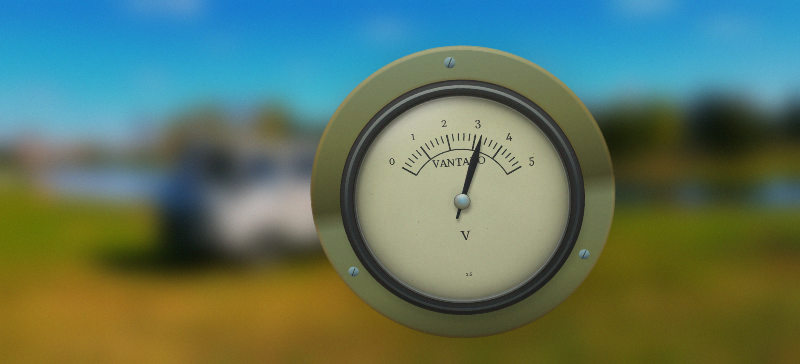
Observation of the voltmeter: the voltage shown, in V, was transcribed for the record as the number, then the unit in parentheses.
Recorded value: 3.2 (V)
